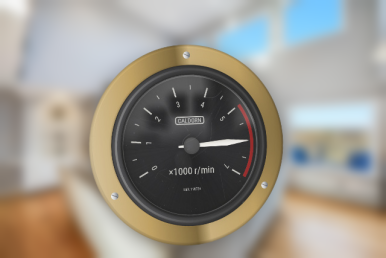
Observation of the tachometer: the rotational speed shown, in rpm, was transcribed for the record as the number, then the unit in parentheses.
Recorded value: 6000 (rpm)
